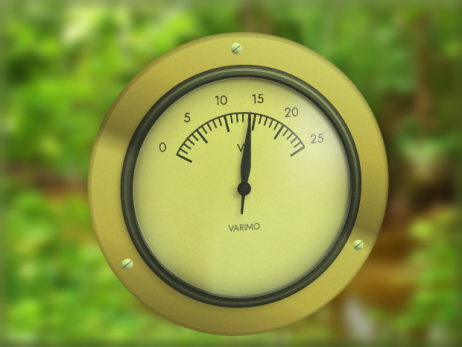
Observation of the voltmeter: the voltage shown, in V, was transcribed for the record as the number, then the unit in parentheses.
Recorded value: 14 (V)
